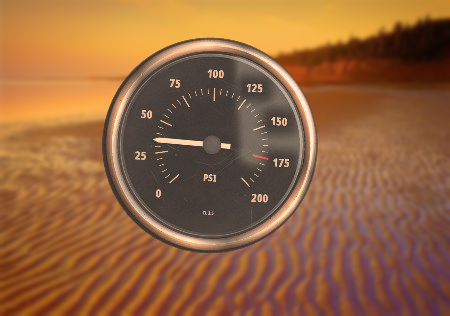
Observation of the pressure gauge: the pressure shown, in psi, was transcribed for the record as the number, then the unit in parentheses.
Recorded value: 35 (psi)
